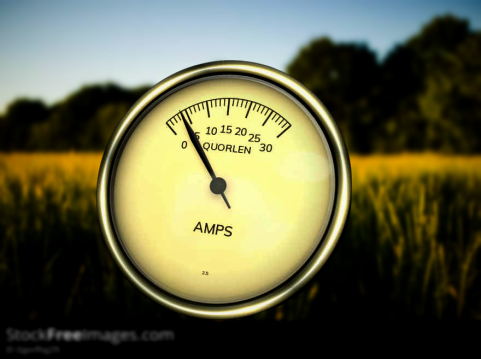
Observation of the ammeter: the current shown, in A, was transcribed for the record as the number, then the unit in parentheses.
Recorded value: 4 (A)
